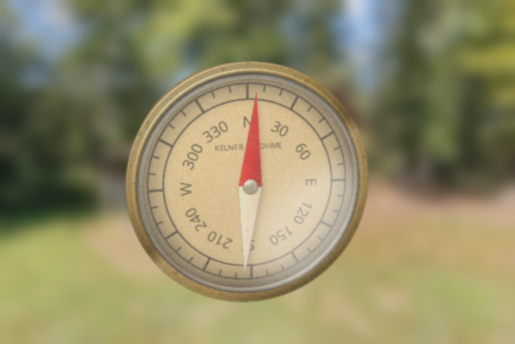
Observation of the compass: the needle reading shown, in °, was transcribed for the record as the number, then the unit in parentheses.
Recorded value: 5 (°)
